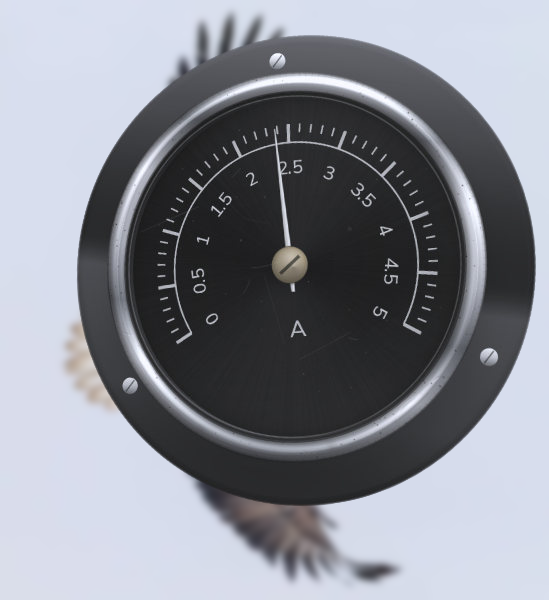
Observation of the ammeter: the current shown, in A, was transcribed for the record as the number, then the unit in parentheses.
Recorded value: 2.4 (A)
